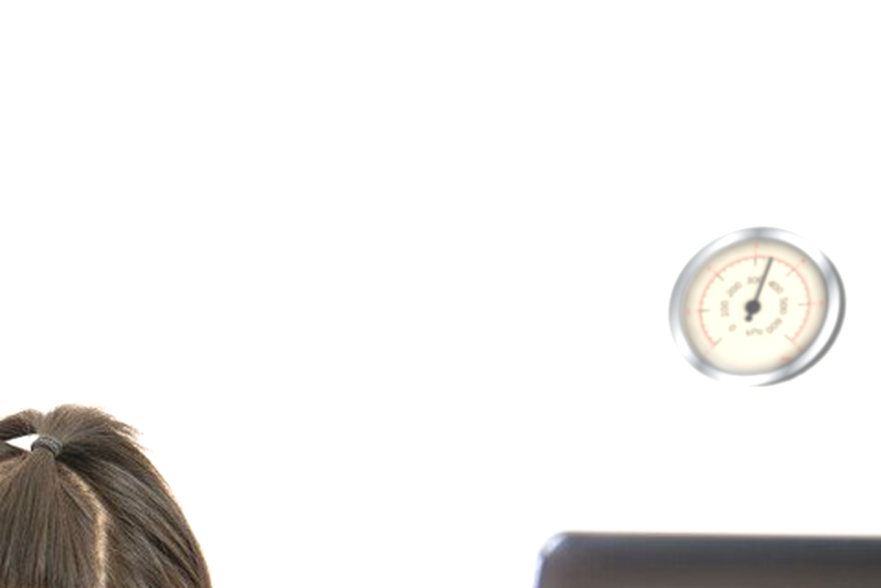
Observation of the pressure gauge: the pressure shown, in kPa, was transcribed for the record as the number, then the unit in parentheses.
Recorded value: 340 (kPa)
